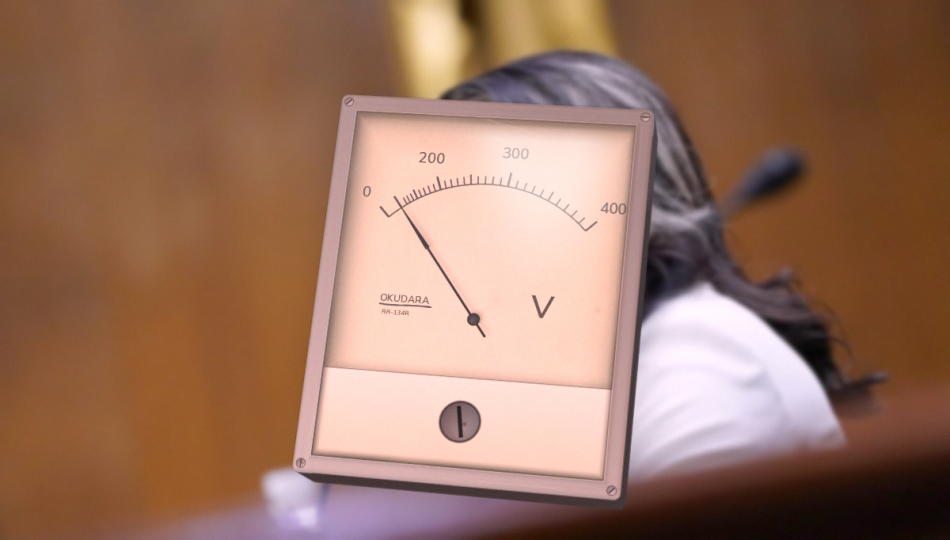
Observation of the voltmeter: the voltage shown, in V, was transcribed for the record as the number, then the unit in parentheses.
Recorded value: 100 (V)
